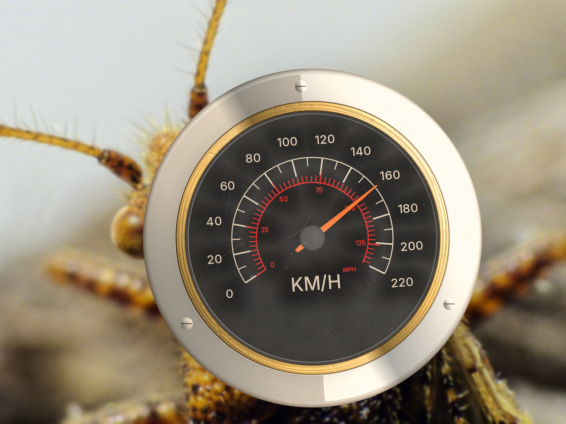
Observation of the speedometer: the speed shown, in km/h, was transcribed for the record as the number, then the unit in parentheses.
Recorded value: 160 (km/h)
